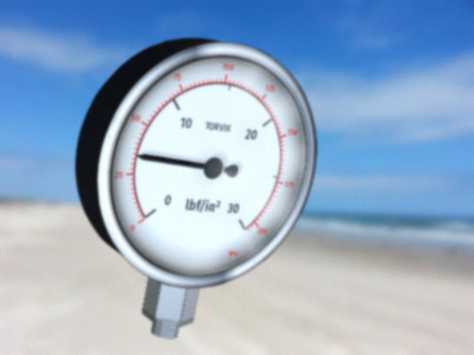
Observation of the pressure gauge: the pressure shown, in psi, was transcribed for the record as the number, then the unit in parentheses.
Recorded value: 5 (psi)
